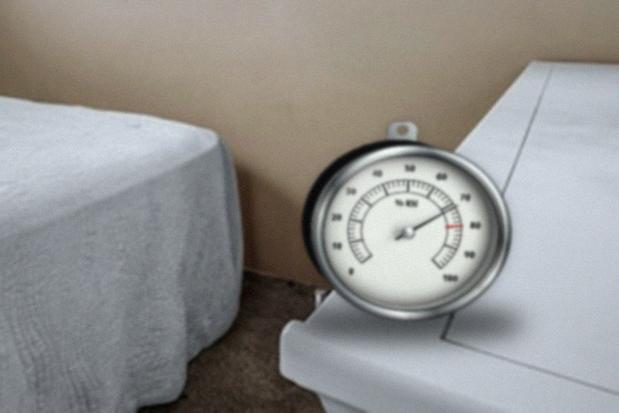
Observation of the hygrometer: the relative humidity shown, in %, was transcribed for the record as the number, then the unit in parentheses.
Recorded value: 70 (%)
